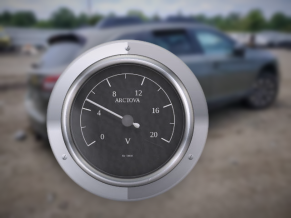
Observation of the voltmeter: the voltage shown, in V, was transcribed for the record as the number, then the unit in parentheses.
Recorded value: 5 (V)
